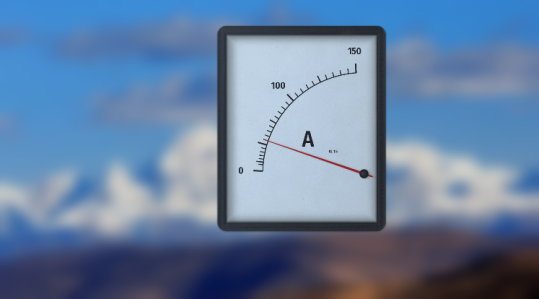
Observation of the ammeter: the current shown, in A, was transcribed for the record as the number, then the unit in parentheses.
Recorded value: 55 (A)
